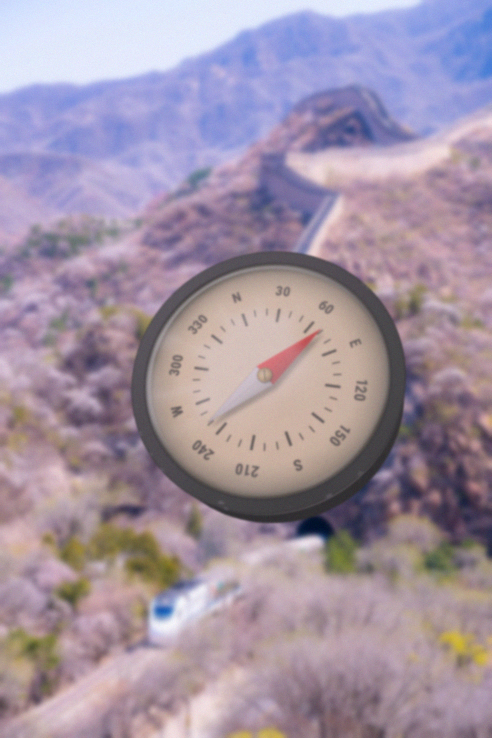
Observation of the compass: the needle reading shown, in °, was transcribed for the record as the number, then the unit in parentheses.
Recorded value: 70 (°)
